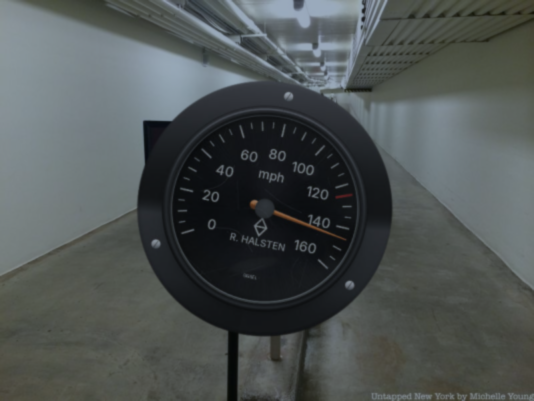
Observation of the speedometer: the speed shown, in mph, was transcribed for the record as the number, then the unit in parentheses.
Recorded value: 145 (mph)
